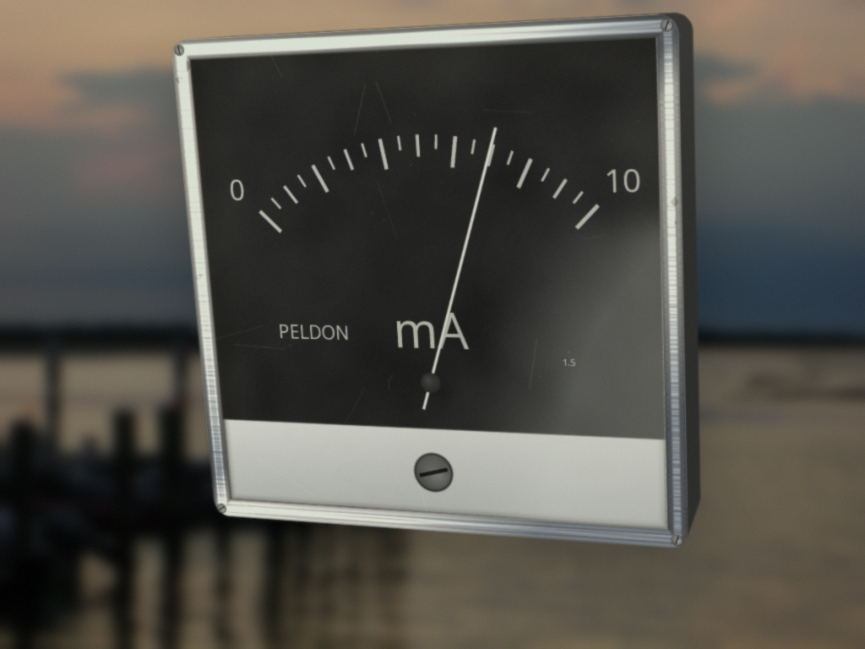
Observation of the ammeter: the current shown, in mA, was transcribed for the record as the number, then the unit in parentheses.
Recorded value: 7 (mA)
